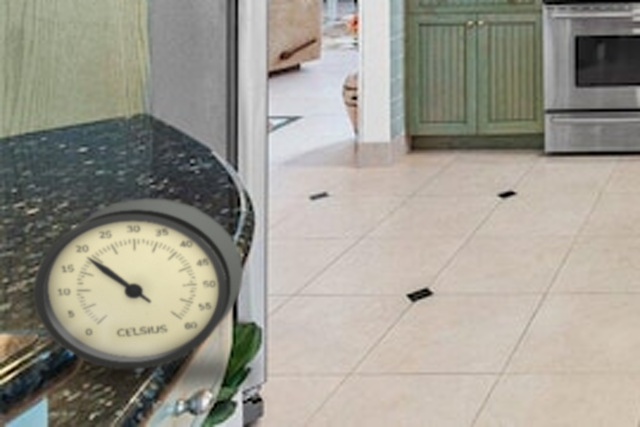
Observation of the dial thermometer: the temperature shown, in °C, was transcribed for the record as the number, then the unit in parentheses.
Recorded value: 20 (°C)
